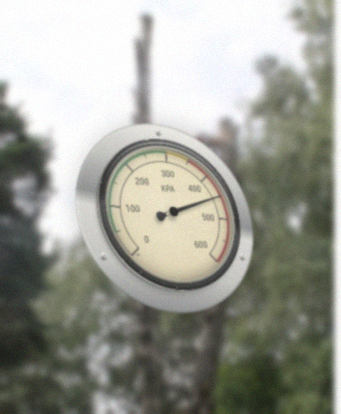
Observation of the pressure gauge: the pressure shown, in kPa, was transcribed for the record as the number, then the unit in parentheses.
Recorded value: 450 (kPa)
